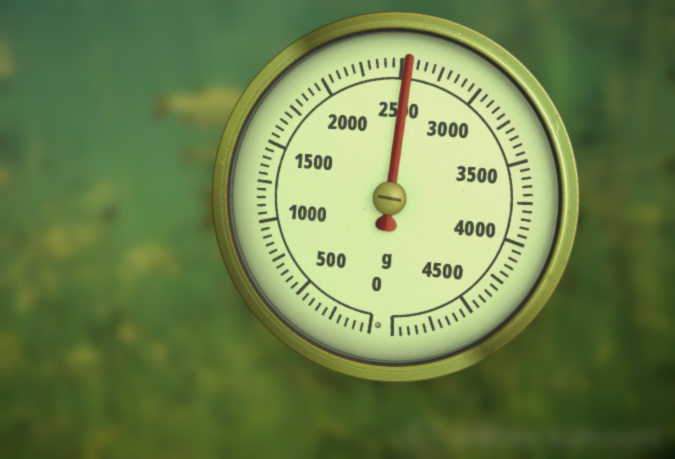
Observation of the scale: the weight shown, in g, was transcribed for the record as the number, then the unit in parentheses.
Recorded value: 2550 (g)
